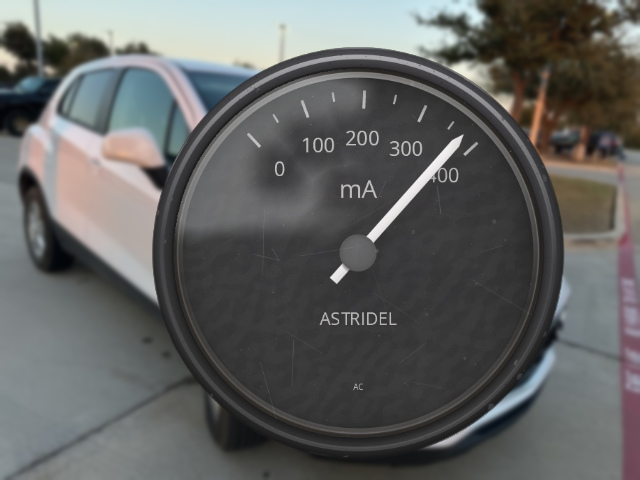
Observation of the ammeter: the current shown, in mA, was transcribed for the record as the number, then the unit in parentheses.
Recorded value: 375 (mA)
